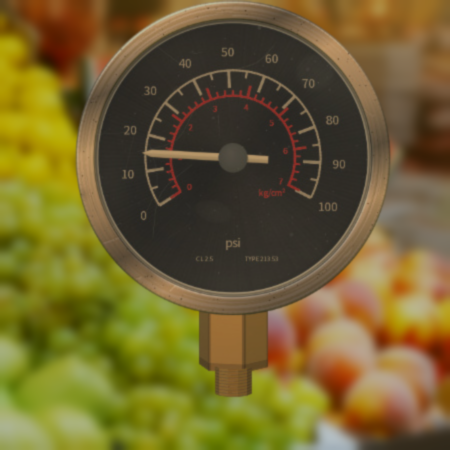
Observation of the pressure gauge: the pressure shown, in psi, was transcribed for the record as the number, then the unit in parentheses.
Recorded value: 15 (psi)
